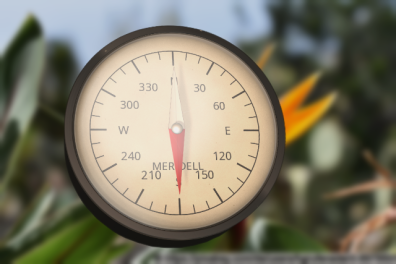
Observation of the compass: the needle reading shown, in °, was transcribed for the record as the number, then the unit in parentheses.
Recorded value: 180 (°)
